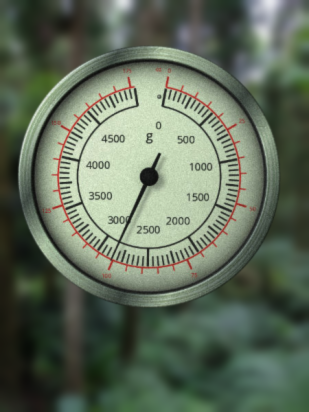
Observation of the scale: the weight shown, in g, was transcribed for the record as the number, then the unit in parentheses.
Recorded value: 2850 (g)
